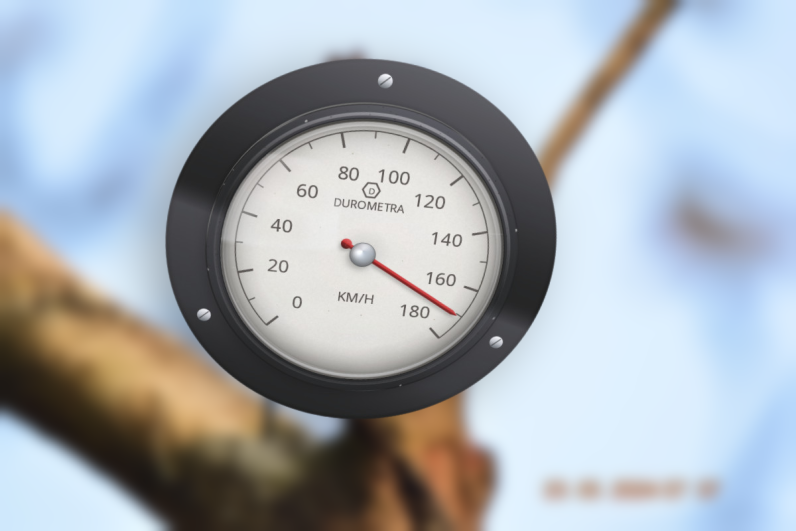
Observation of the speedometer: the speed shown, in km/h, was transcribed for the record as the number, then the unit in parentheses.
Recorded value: 170 (km/h)
